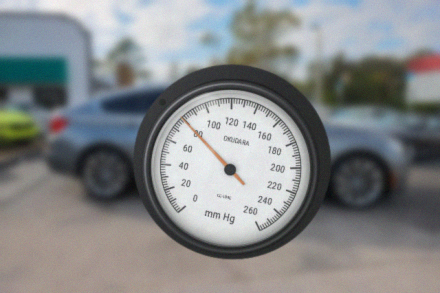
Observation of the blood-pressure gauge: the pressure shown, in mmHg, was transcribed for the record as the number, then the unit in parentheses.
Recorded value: 80 (mmHg)
